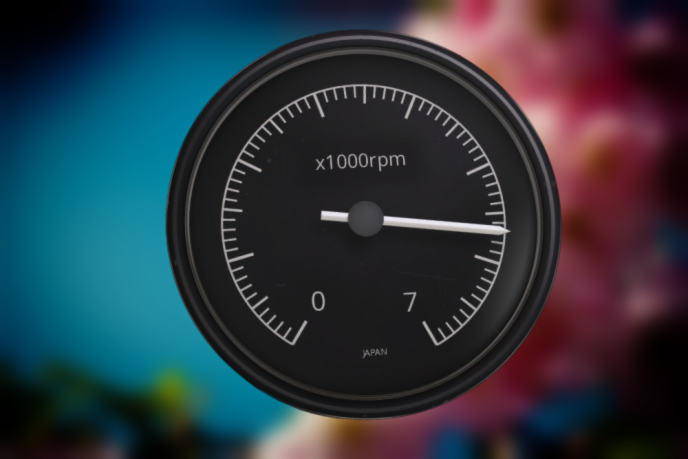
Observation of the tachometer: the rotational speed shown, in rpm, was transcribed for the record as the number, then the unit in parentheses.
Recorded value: 5700 (rpm)
